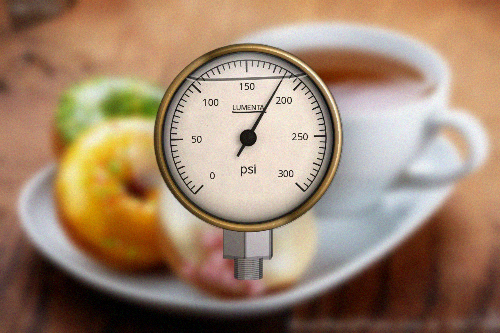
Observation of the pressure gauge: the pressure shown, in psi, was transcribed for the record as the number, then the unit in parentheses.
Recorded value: 185 (psi)
